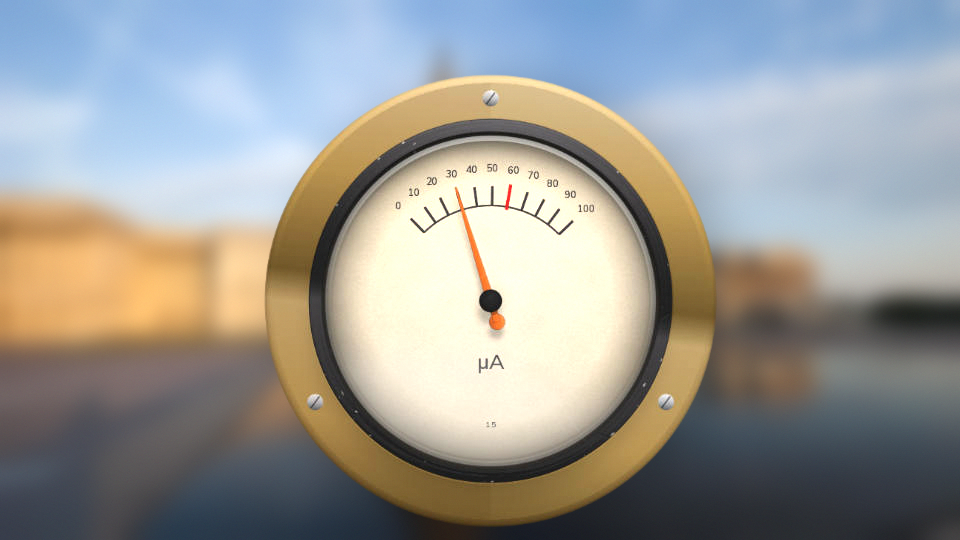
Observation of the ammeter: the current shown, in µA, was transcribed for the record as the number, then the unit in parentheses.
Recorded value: 30 (µA)
